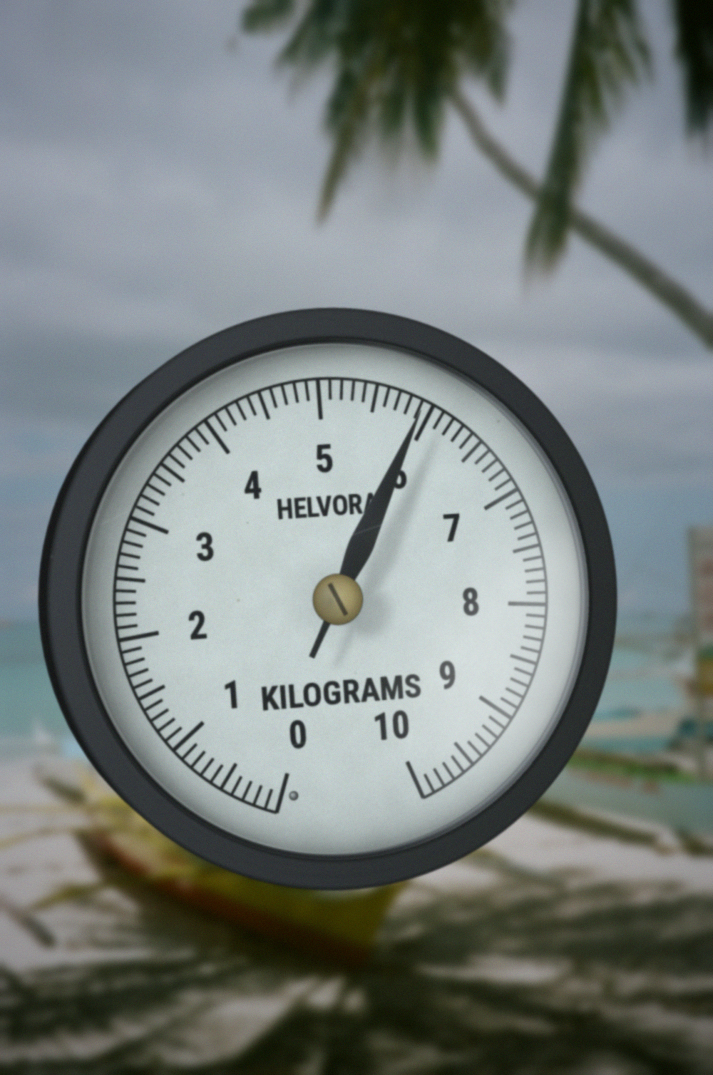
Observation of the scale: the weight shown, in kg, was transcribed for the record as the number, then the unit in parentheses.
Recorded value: 5.9 (kg)
